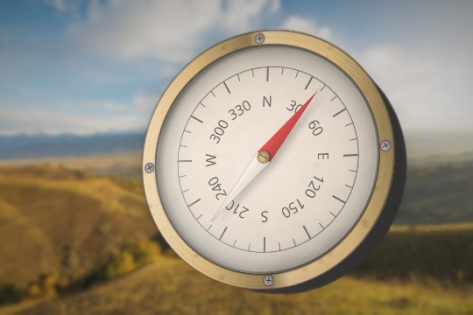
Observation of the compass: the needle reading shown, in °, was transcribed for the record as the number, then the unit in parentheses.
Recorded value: 40 (°)
